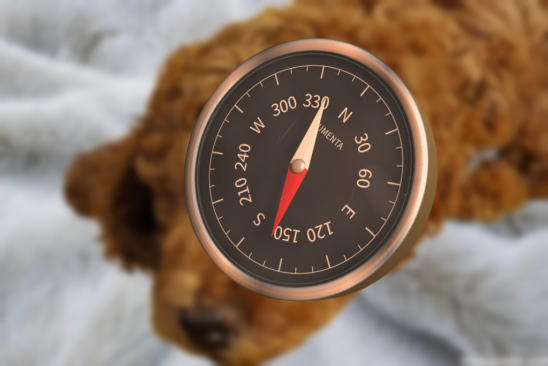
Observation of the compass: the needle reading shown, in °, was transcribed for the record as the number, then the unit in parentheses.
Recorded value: 160 (°)
